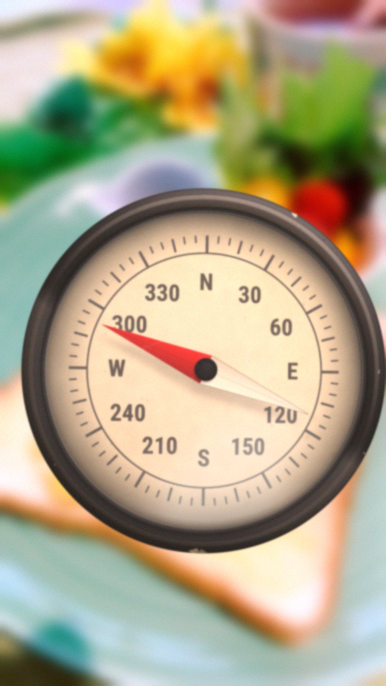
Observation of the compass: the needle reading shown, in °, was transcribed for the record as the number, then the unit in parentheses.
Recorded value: 292.5 (°)
